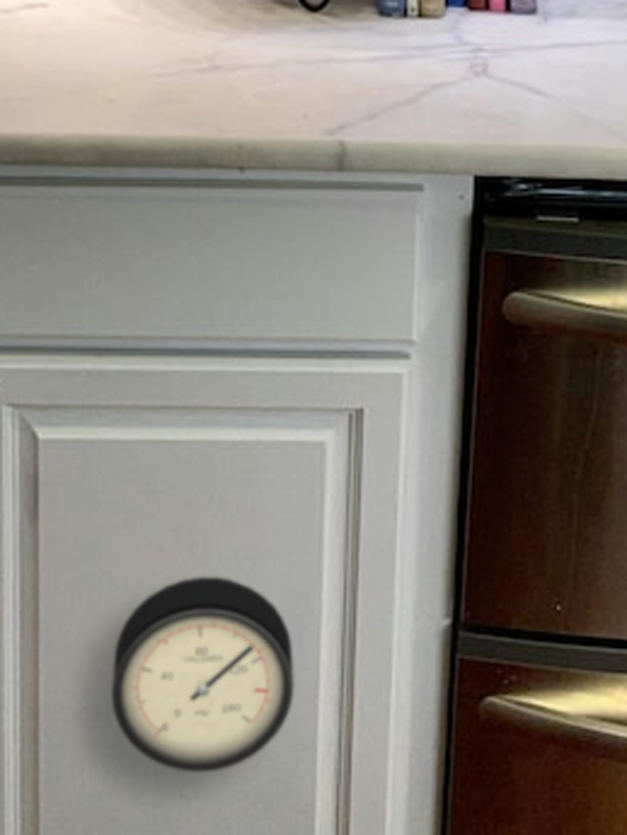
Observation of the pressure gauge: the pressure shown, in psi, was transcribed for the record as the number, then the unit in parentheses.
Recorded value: 110 (psi)
